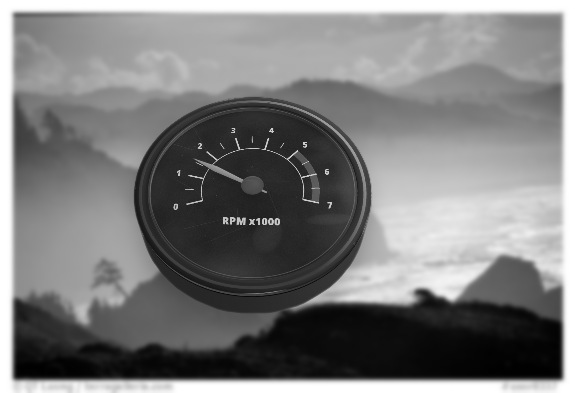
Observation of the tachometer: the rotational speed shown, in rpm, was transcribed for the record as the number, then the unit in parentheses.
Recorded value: 1500 (rpm)
